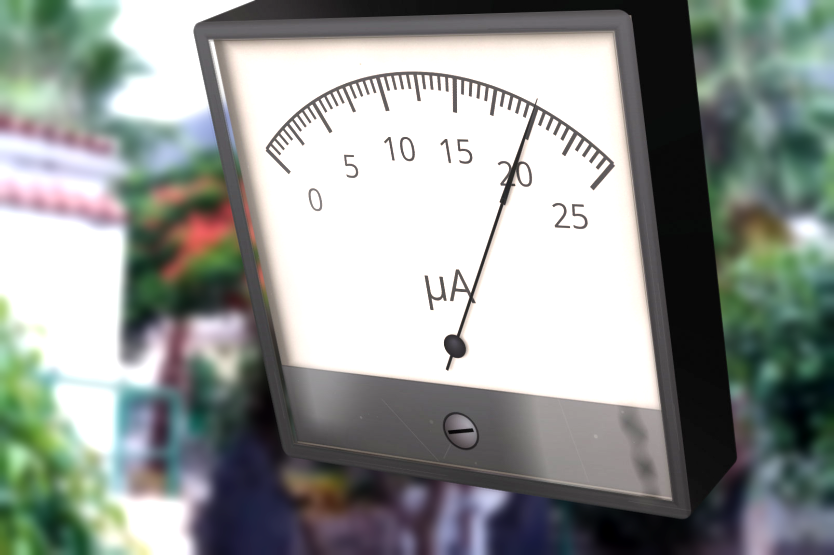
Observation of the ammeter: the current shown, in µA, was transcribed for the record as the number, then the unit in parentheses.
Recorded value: 20 (µA)
